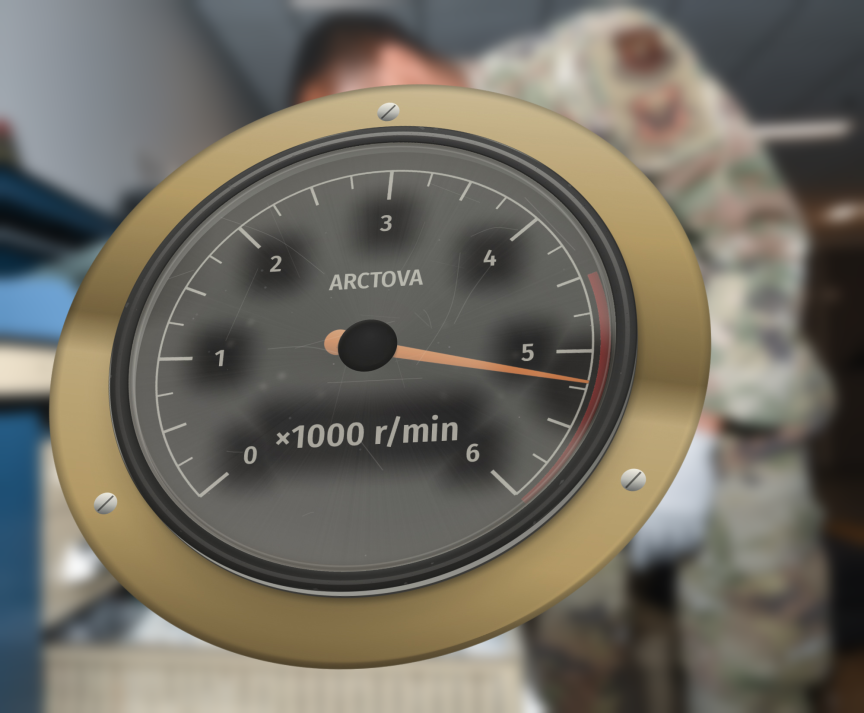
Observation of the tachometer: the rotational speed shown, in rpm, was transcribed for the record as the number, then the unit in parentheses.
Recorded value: 5250 (rpm)
